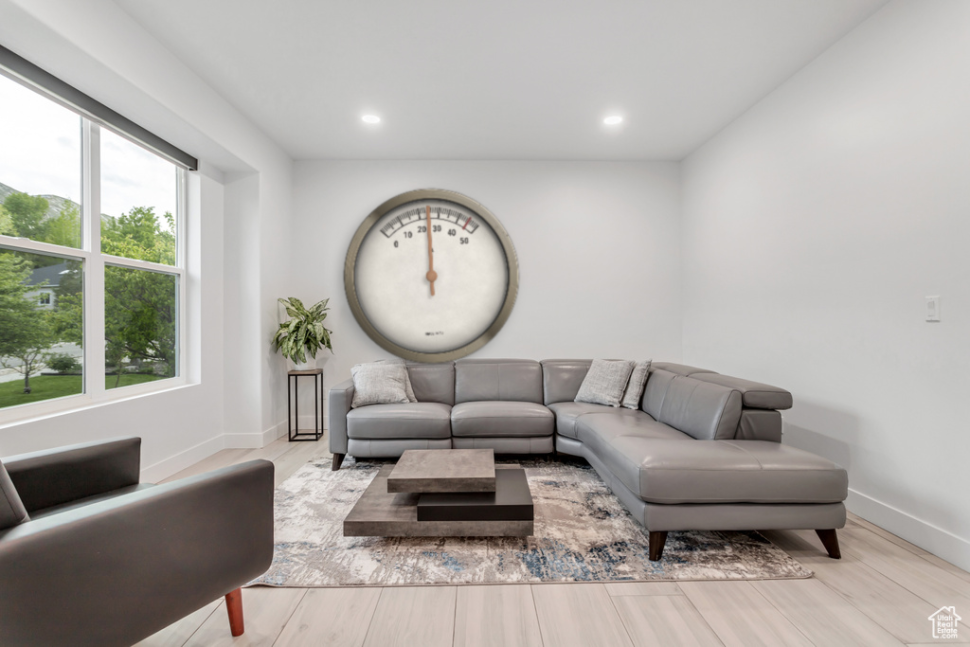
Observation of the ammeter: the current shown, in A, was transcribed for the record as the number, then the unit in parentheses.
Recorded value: 25 (A)
